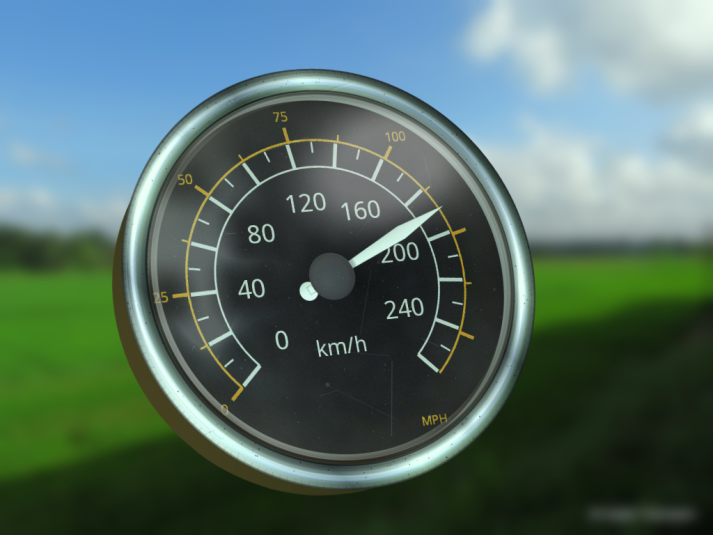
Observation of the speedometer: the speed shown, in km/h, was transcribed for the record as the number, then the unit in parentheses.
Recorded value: 190 (km/h)
